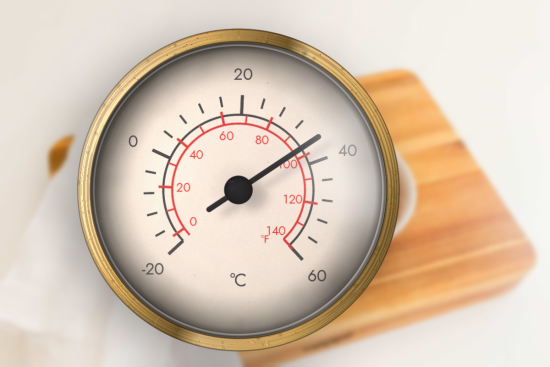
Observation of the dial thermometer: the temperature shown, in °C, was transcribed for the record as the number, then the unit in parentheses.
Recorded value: 36 (°C)
